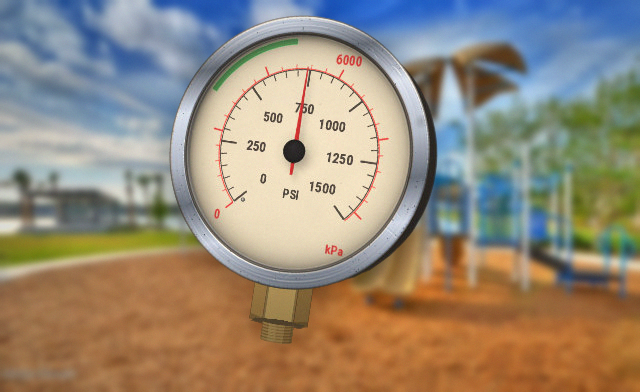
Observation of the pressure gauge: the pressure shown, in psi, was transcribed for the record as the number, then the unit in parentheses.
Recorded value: 750 (psi)
